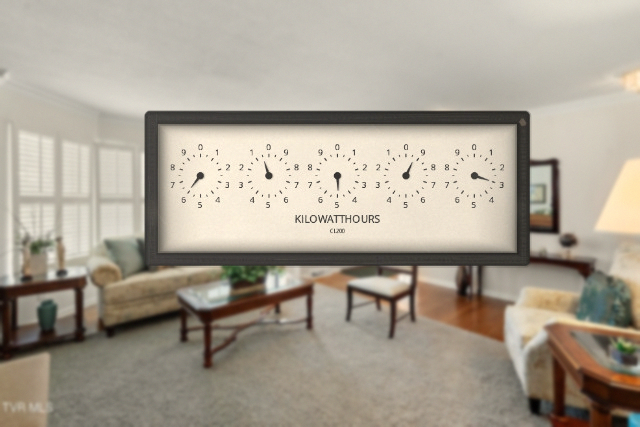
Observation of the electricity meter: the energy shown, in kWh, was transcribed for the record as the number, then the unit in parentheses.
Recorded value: 60493 (kWh)
